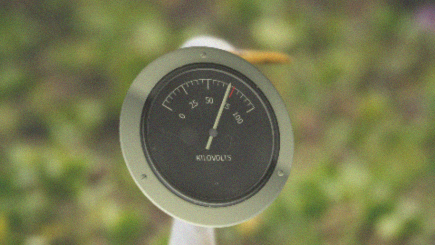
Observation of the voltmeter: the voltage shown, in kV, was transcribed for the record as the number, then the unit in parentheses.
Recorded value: 70 (kV)
